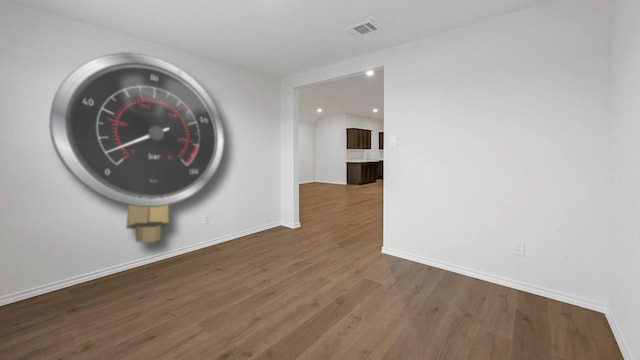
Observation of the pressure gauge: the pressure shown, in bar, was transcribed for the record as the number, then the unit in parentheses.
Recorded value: 10 (bar)
